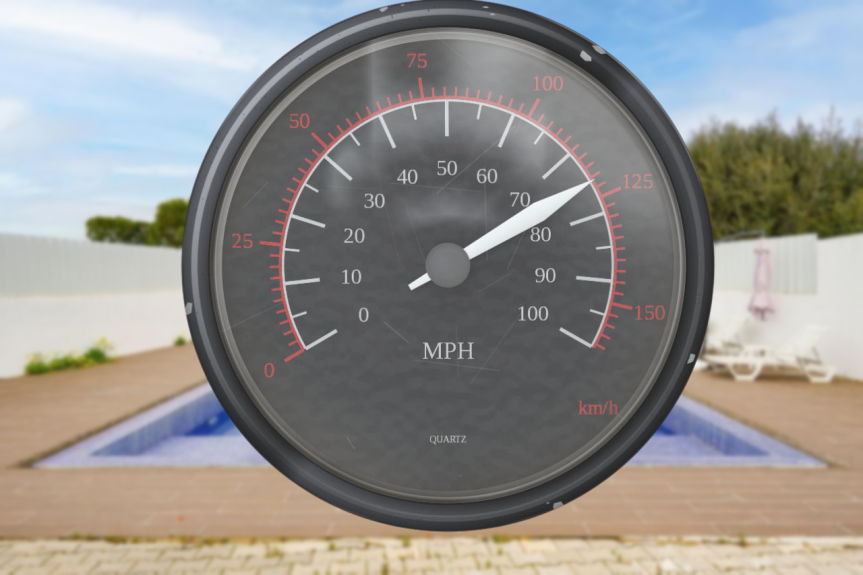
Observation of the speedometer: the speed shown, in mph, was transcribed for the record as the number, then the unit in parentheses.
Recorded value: 75 (mph)
